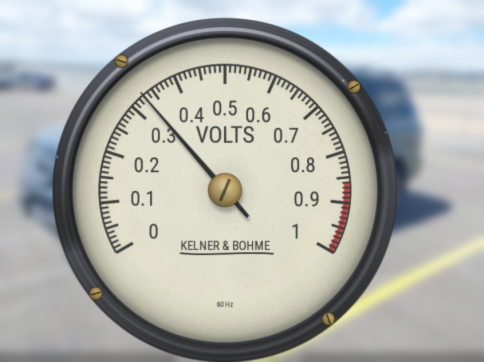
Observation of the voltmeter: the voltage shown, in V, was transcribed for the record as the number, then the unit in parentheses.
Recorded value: 0.33 (V)
